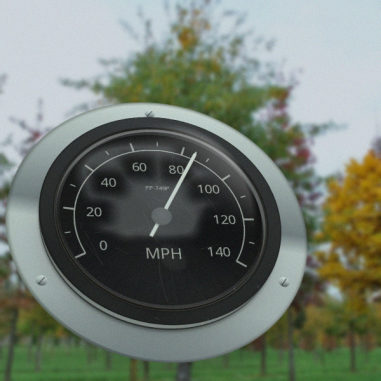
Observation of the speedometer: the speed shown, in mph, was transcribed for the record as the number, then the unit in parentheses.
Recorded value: 85 (mph)
